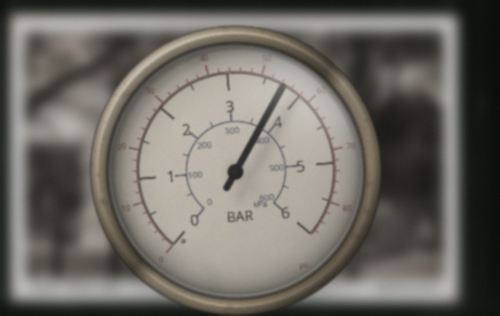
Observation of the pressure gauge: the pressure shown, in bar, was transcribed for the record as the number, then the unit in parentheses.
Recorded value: 3.75 (bar)
